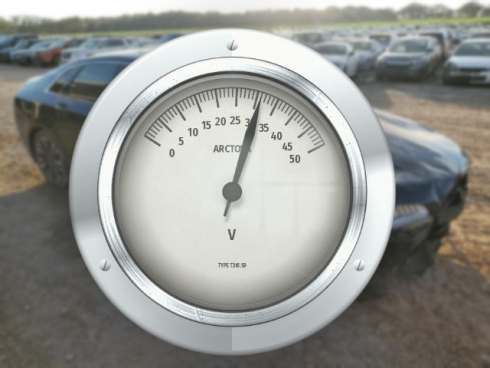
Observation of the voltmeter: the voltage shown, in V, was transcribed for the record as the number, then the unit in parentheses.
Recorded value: 31 (V)
